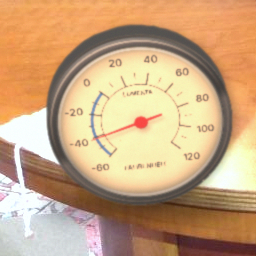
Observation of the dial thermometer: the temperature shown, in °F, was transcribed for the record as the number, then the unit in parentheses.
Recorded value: -40 (°F)
